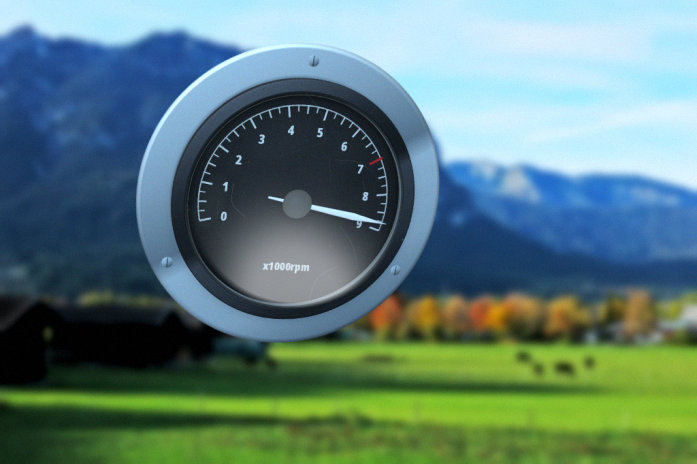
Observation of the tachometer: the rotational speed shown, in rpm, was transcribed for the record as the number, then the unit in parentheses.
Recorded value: 8750 (rpm)
